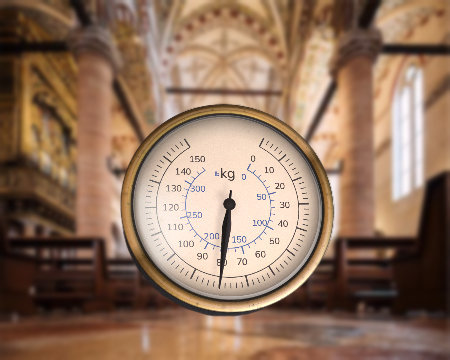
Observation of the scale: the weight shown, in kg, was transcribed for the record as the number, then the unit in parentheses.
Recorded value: 80 (kg)
